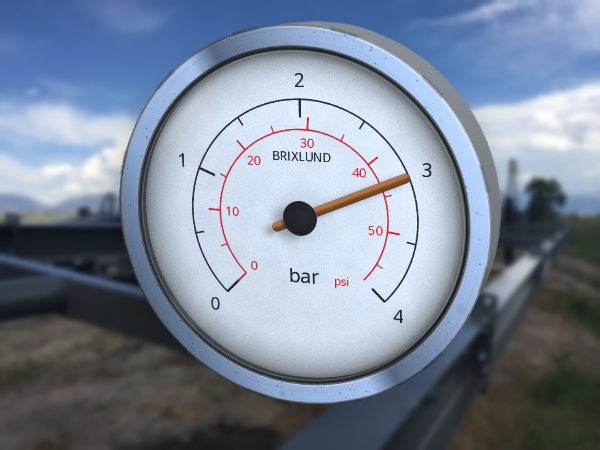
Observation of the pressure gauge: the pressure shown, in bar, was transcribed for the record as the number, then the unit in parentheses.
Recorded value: 3 (bar)
